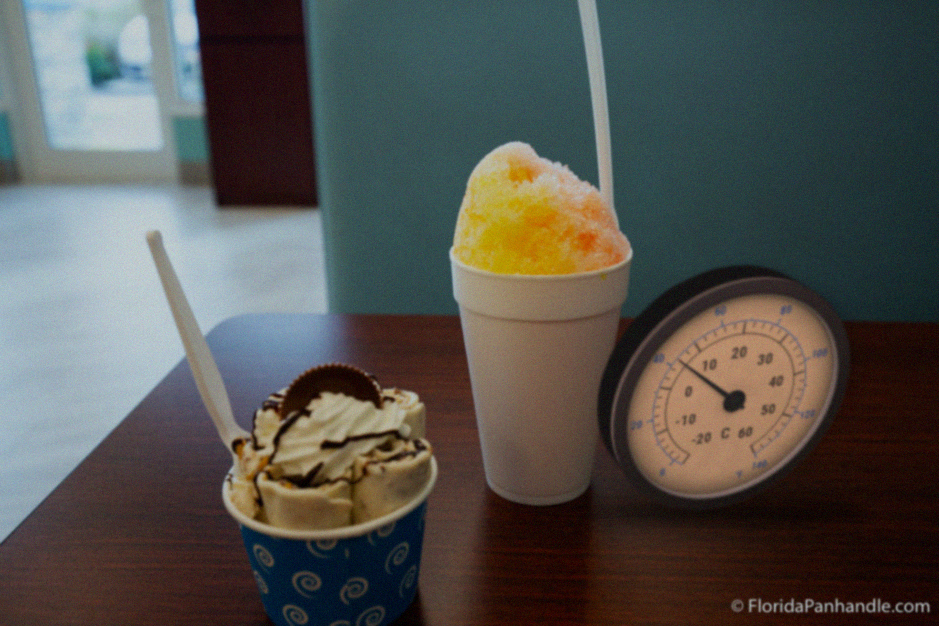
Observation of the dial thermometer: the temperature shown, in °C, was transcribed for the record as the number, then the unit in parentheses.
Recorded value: 6 (°C)
